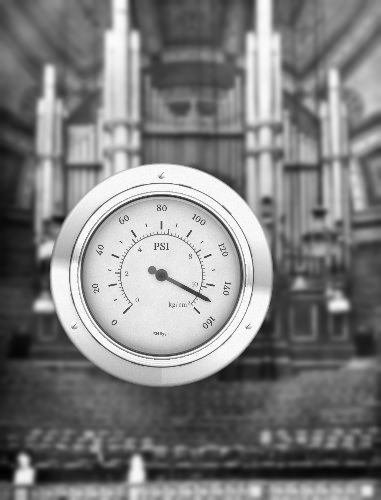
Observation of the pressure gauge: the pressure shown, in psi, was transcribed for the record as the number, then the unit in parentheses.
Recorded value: 150 (psi)
